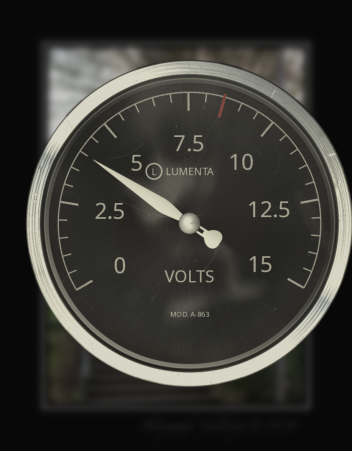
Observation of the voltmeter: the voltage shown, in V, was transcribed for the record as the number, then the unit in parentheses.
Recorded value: 4 (V)
